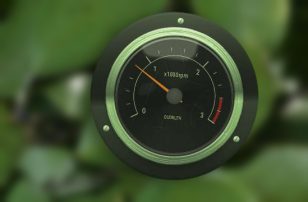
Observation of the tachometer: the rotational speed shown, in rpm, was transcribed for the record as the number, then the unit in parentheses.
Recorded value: 800 (rpm)
